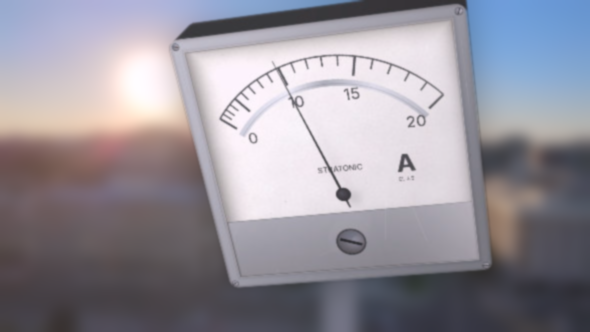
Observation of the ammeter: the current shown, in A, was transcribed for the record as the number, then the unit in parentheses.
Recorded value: 10 (A)
